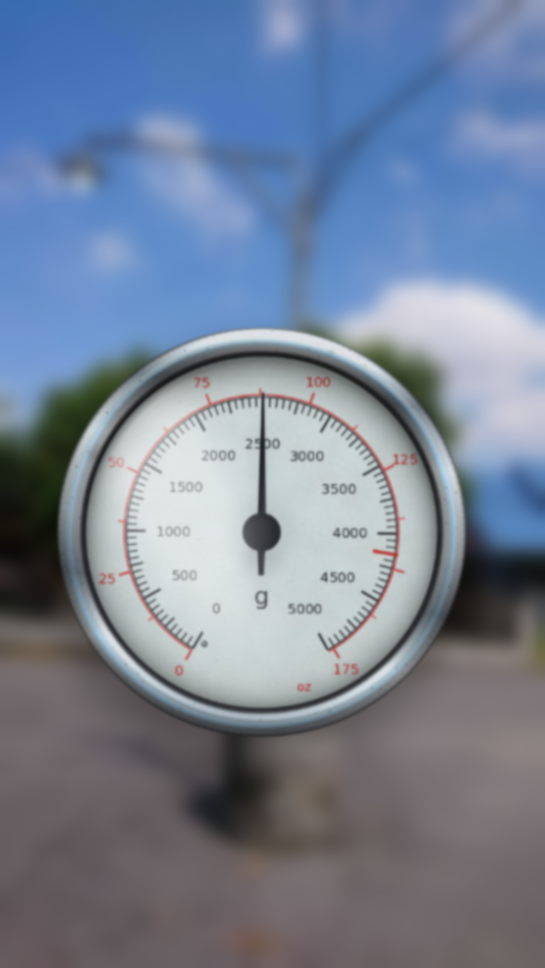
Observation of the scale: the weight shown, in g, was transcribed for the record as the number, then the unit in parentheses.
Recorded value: 2500 (g)
